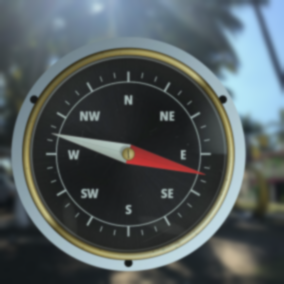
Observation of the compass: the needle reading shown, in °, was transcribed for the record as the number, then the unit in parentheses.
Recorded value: 105 (°)
